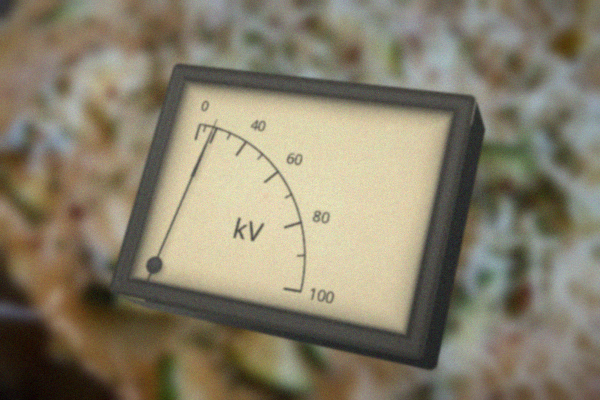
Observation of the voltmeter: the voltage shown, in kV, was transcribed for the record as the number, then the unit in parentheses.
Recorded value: 20 (kV)
